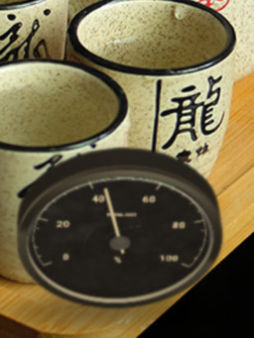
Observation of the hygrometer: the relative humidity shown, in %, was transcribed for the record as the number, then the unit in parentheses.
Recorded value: 44 (%)
